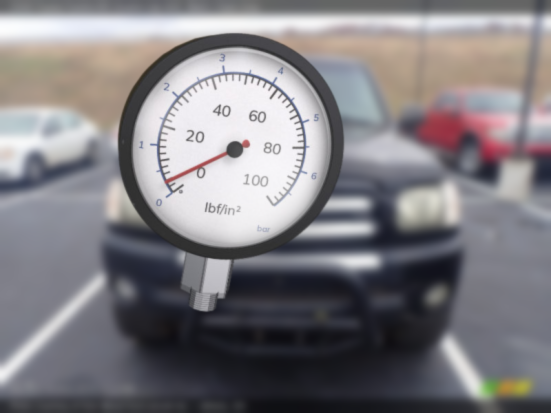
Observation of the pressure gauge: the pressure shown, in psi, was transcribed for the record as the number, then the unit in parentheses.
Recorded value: 4 (psi)
